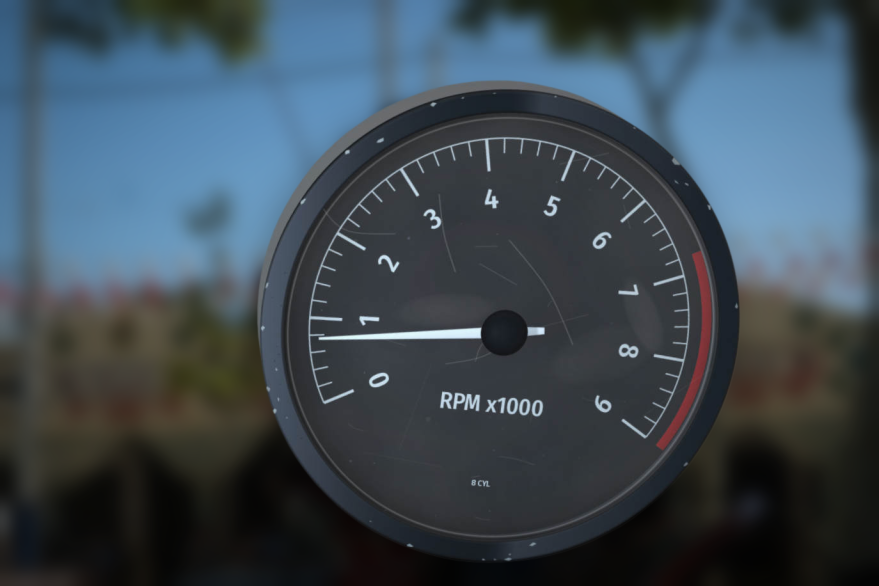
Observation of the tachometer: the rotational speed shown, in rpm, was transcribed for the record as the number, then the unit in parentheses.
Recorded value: 800 (rpm)
